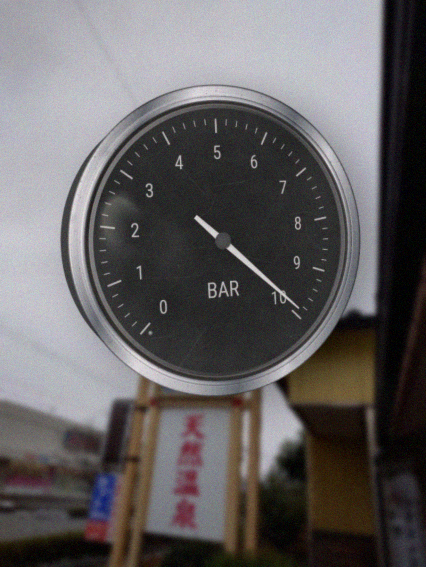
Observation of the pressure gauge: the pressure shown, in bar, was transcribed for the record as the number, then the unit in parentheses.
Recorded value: 9.9 (bar)
